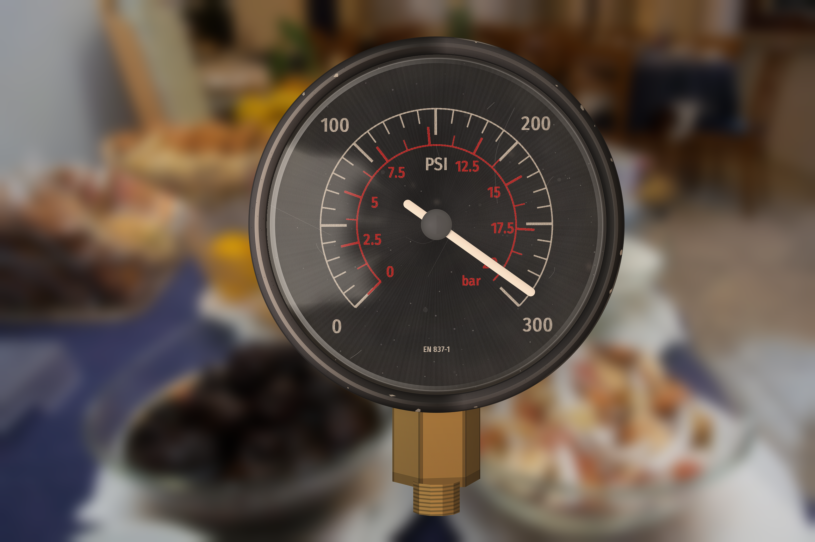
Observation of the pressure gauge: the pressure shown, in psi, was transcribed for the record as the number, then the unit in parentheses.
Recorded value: 290 (psi)
